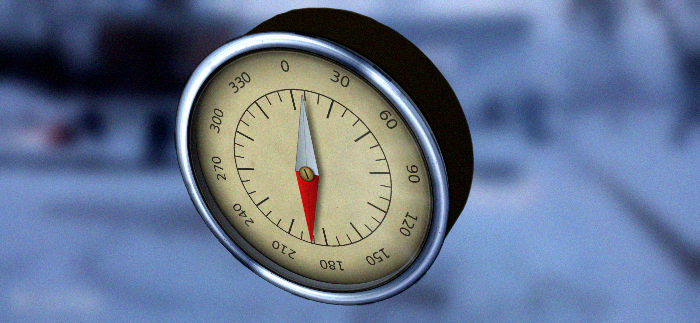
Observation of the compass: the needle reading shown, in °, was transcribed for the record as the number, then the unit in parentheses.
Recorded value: 190 (°)
